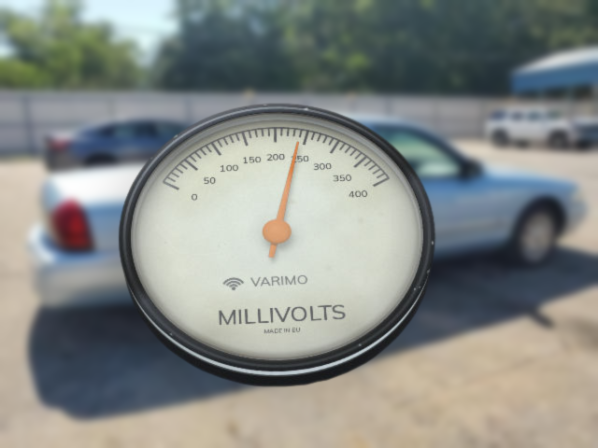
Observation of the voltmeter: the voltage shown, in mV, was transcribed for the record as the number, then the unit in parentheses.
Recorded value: 240 (mV)
